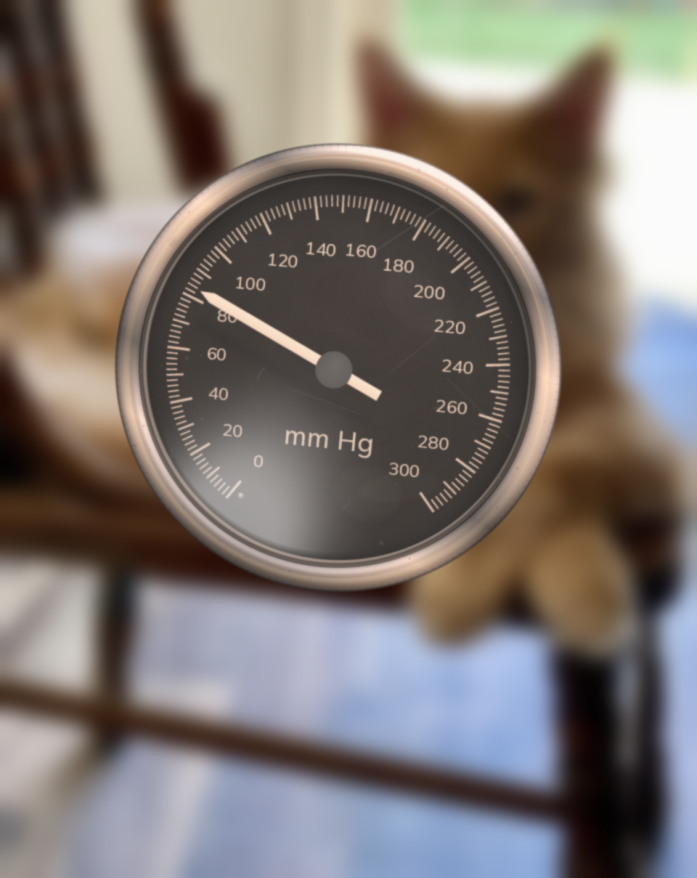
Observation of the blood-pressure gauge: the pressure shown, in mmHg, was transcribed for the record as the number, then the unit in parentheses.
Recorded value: 84 (mmHg)
